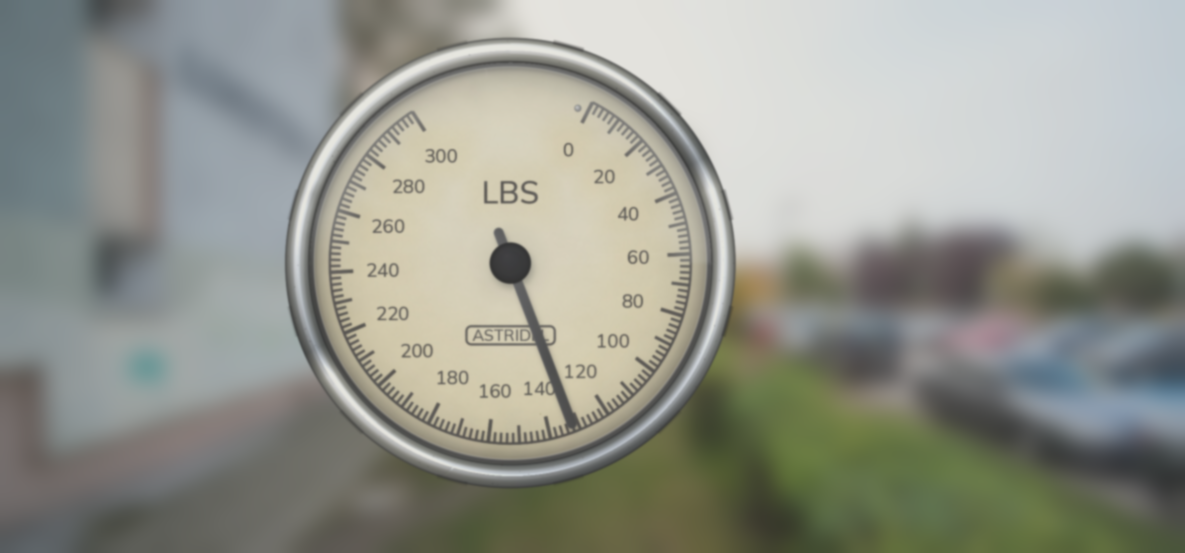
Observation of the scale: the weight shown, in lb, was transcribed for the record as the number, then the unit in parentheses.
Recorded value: 132 (lb)
